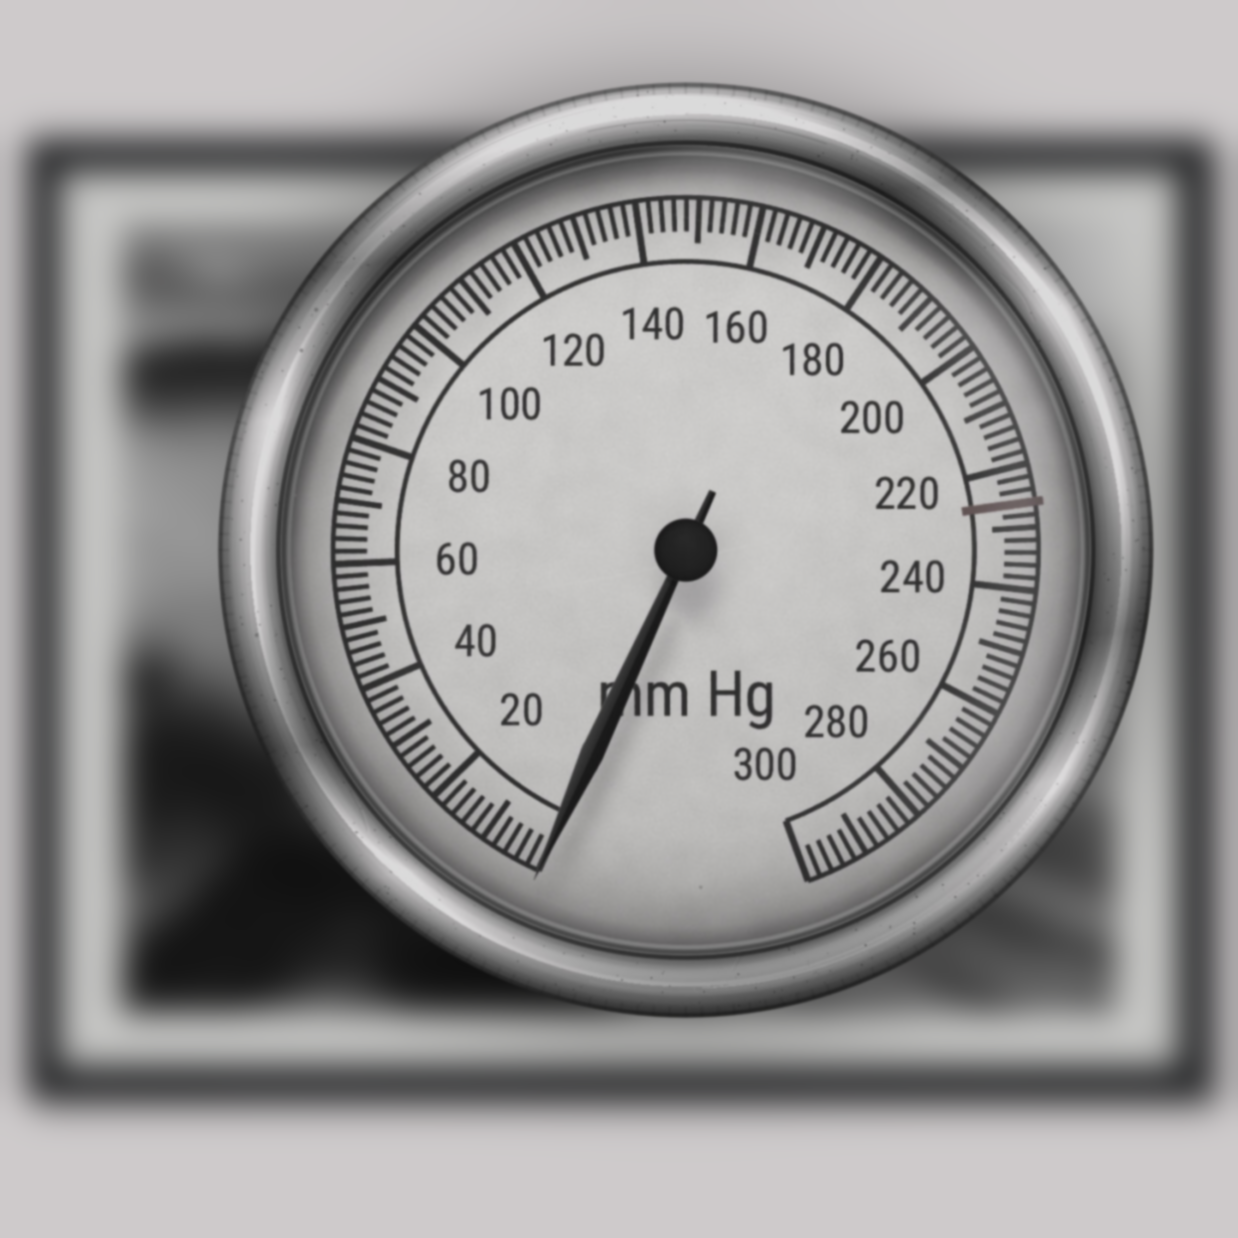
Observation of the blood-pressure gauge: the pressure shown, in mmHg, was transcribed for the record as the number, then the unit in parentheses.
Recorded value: 0 (mmHg)
